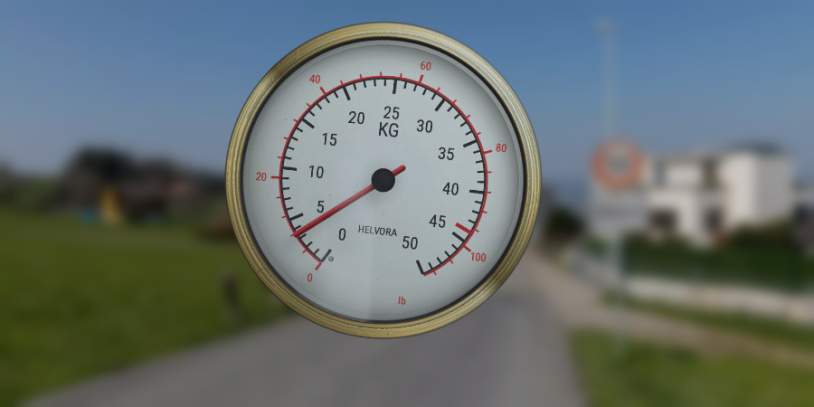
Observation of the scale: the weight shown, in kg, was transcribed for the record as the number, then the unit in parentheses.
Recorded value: 3.5 (kg)
